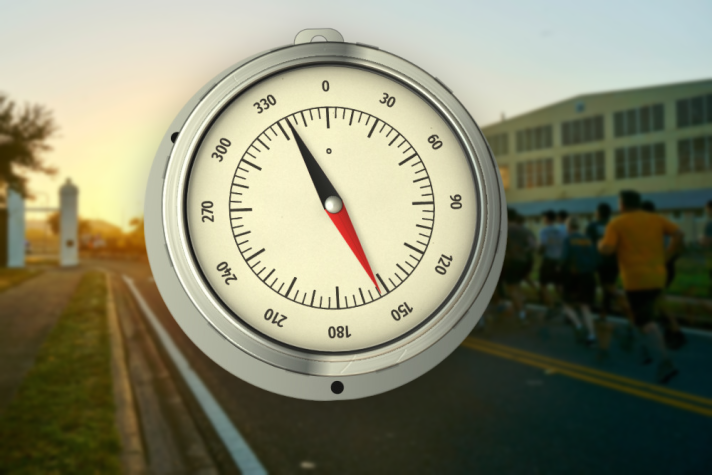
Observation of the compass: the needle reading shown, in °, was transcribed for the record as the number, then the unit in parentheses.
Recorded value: 155 (°)
